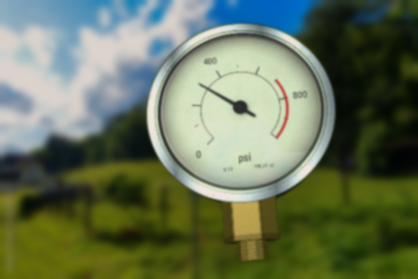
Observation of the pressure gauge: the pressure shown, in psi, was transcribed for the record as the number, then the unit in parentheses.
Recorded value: 300 (psi)
